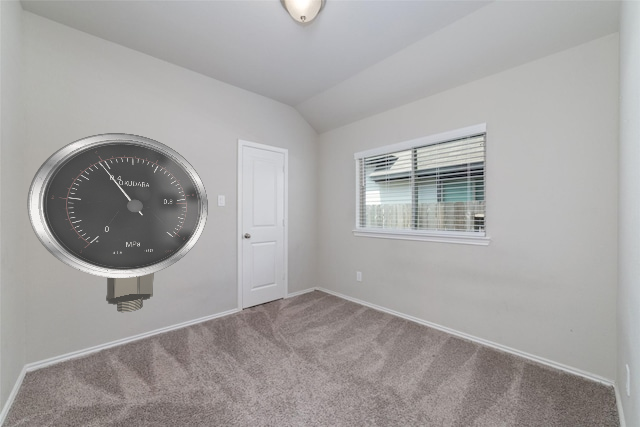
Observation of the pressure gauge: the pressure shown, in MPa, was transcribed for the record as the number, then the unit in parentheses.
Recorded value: 0.38 (MPa)
